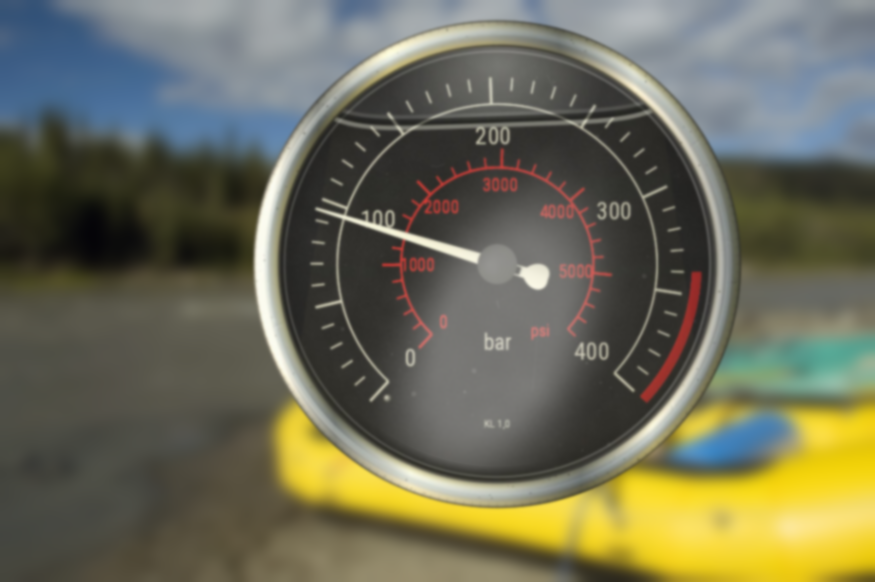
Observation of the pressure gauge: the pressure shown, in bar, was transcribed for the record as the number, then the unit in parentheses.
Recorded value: 95 (bar)
